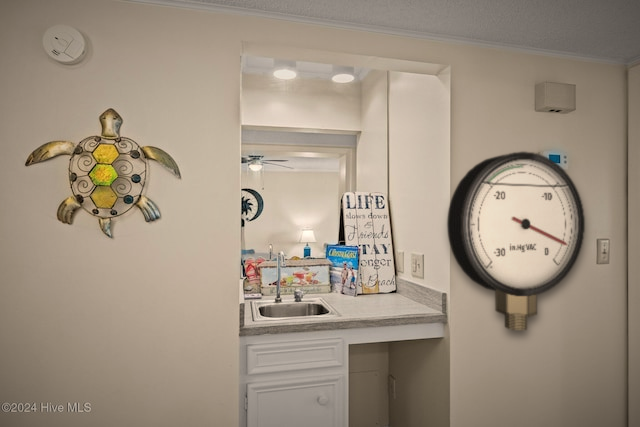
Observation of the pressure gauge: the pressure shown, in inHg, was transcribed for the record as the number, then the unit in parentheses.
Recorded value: -2.5 (inHg)
